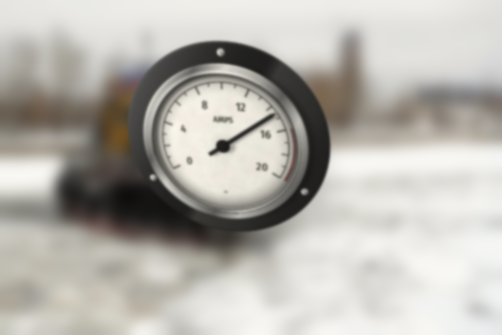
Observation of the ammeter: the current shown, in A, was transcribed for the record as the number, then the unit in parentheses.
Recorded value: 14.5 (A)
